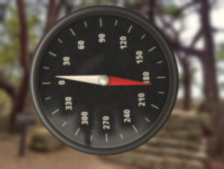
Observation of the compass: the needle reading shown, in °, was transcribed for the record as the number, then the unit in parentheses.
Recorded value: 187.5 (°)
